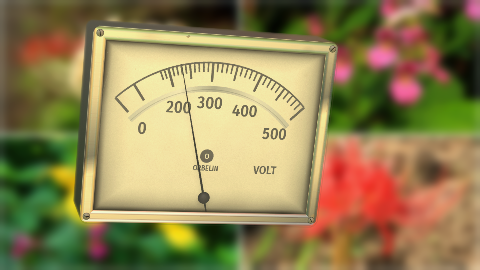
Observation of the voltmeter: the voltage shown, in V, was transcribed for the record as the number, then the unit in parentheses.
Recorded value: 230 (V)
